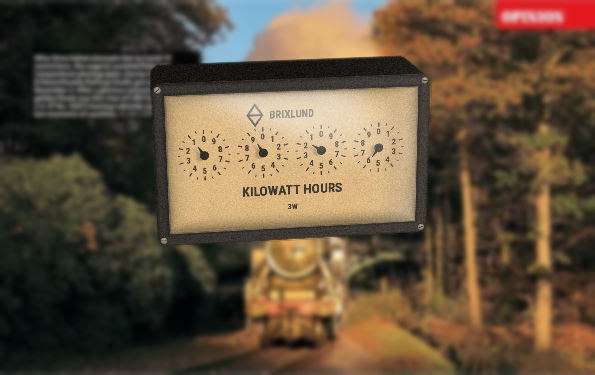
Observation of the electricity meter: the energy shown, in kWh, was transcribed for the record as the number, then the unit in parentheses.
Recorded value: 916 (kWh)
